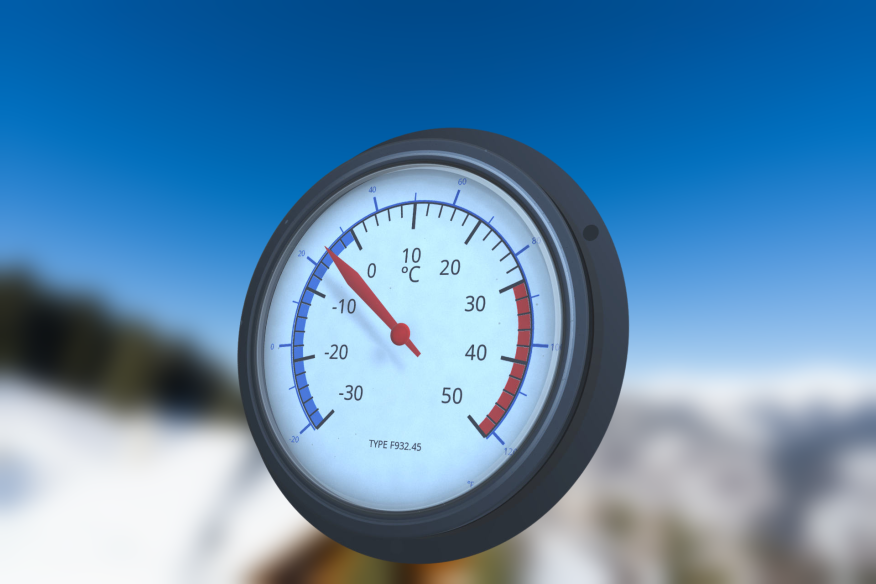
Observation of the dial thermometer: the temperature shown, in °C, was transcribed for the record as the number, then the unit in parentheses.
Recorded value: -4 (°C)
